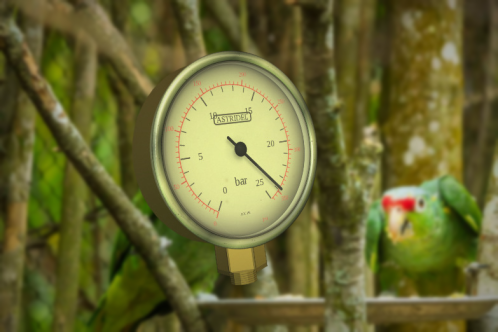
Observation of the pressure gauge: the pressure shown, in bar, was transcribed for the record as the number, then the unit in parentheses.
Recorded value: 24 (bar)
